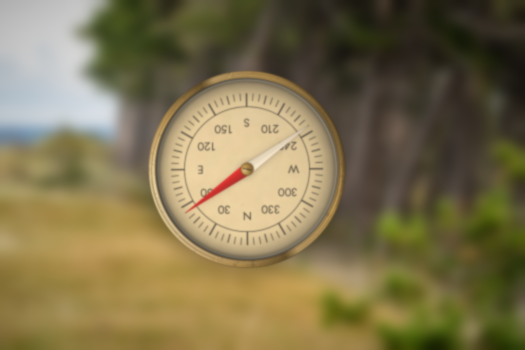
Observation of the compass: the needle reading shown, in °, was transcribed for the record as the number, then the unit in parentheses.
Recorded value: 55 (°)
